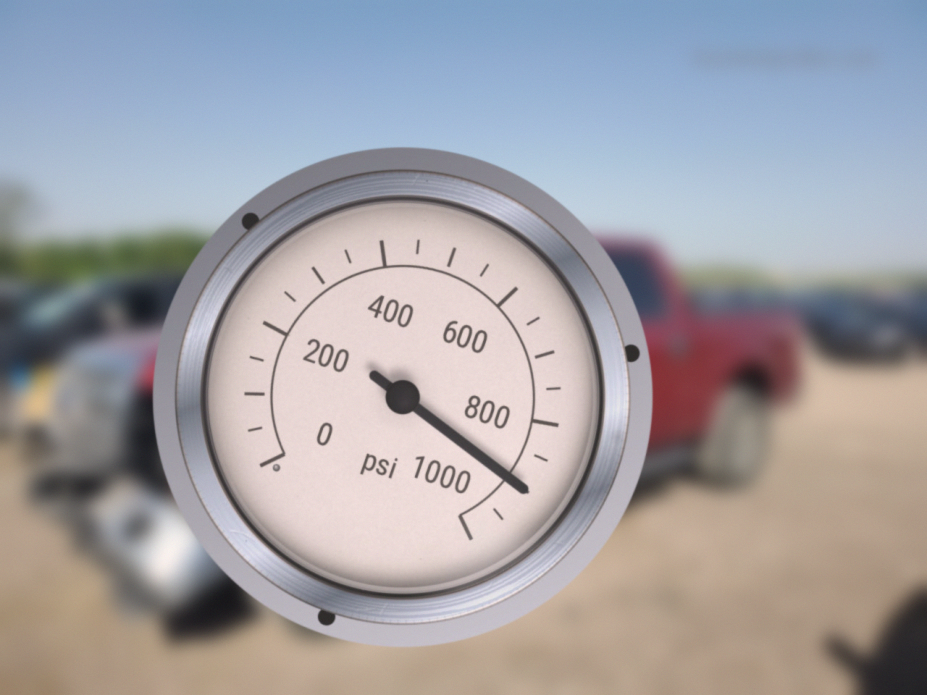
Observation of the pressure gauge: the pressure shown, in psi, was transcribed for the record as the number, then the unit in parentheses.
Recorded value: 900 (psi)
